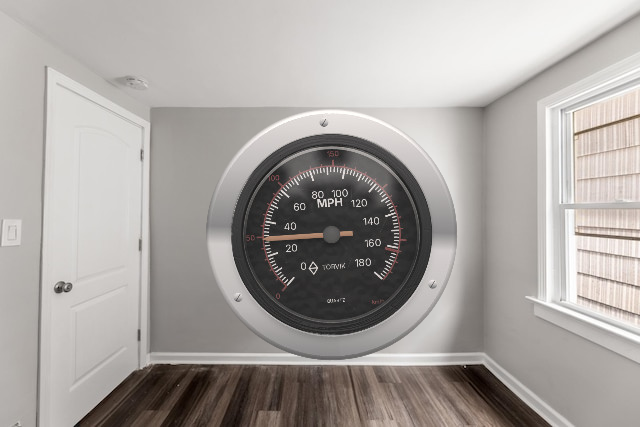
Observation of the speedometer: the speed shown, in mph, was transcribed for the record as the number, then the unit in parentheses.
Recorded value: 30 (mph)
